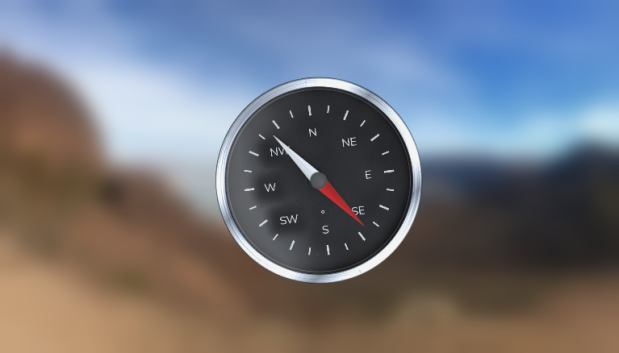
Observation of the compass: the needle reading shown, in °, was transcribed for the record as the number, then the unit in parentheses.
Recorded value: 142.5 (°)
